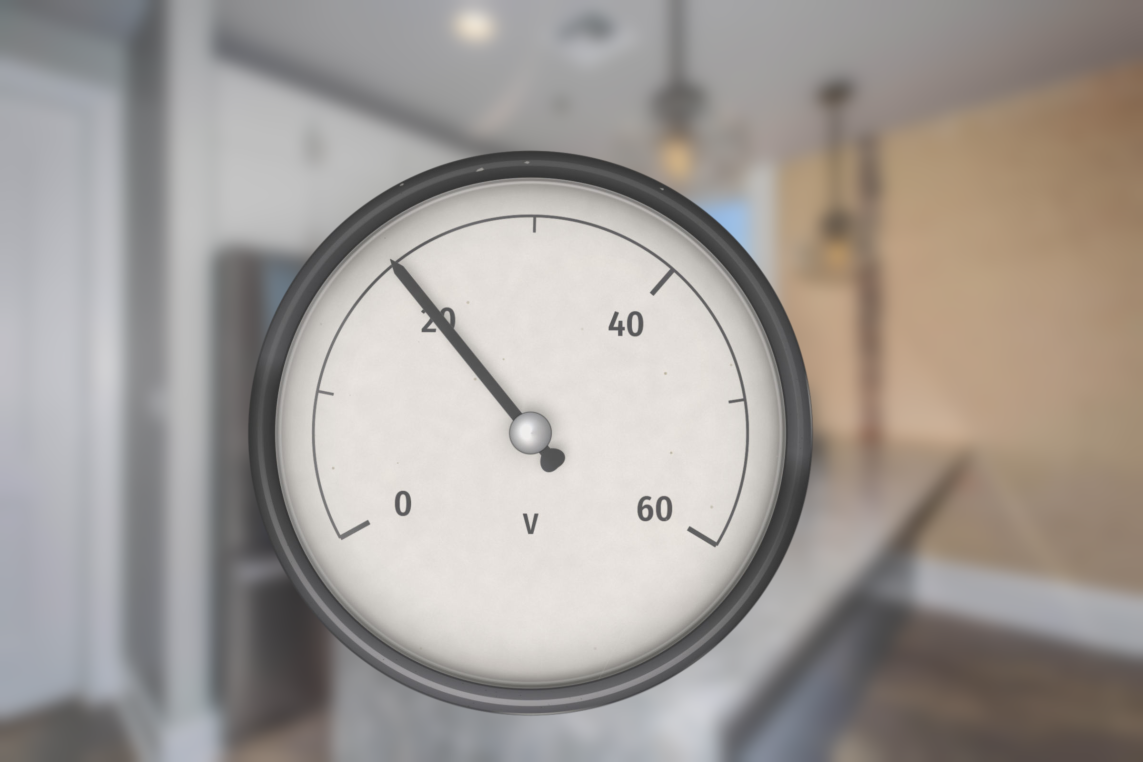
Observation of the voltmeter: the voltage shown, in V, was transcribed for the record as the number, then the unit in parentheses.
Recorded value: 20 (V)
